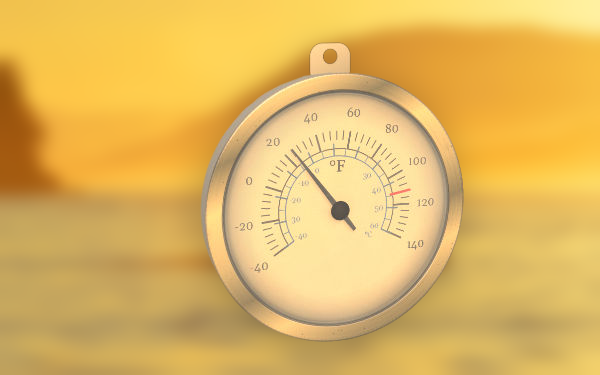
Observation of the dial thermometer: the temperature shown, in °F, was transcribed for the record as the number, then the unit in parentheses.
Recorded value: 24 (°F)
